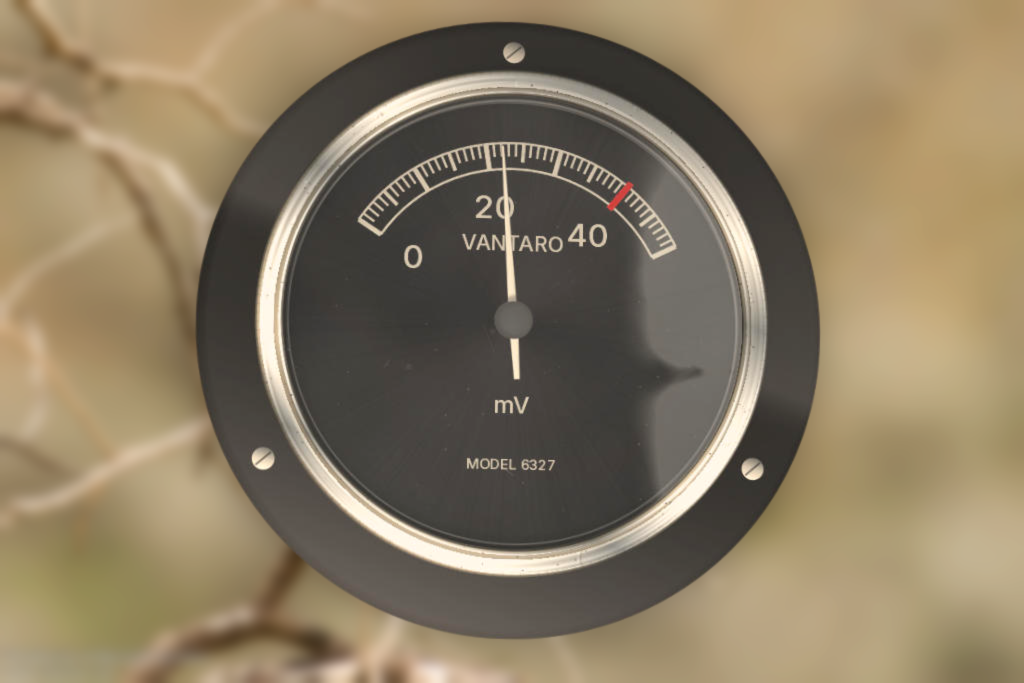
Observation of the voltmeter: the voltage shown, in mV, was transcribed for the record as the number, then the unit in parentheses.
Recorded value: 22 (mV)
